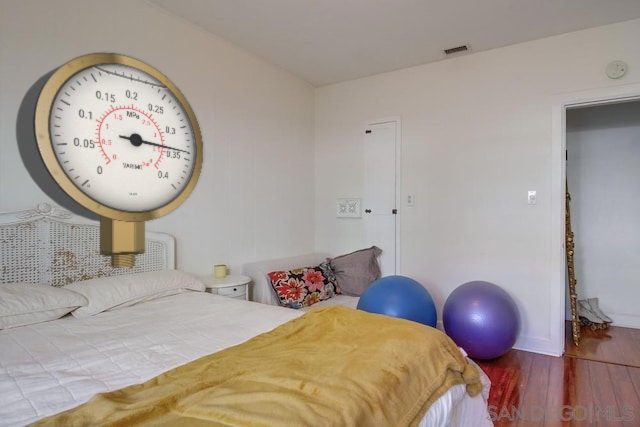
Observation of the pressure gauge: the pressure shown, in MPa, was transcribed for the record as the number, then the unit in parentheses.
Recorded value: 0.34 (MPa)
